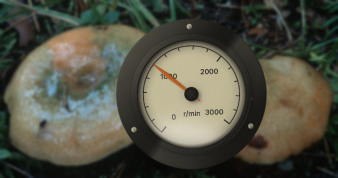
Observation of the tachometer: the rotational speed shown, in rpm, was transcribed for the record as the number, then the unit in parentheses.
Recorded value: 1000 (rpm)
